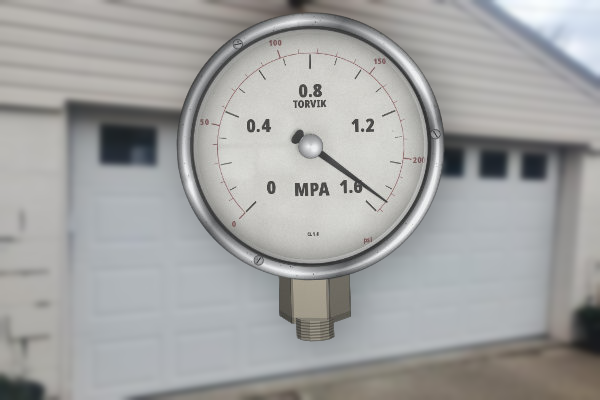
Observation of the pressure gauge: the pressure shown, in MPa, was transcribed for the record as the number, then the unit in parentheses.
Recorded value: 1.55 (MPa)
